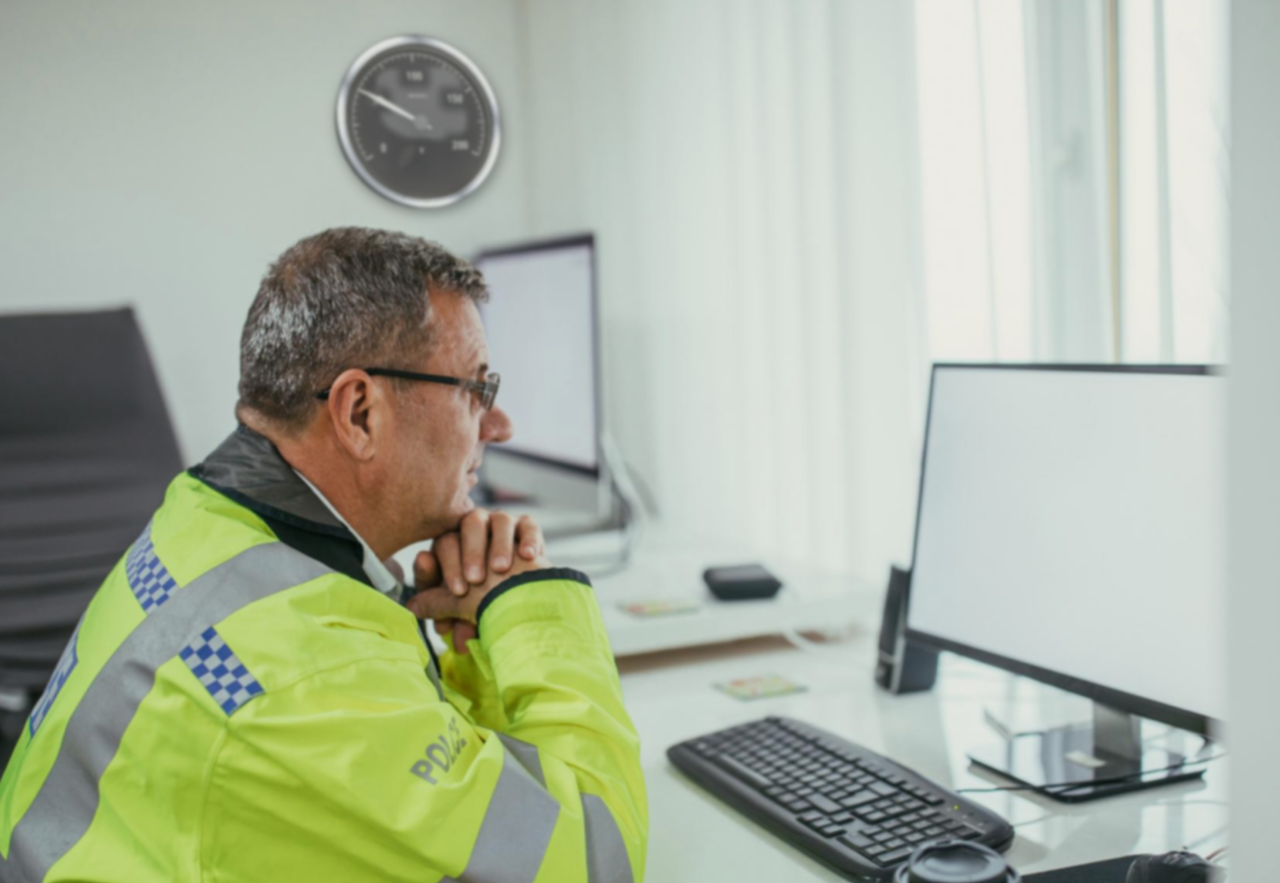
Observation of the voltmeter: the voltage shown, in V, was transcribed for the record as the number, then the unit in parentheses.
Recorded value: 50 (V)
